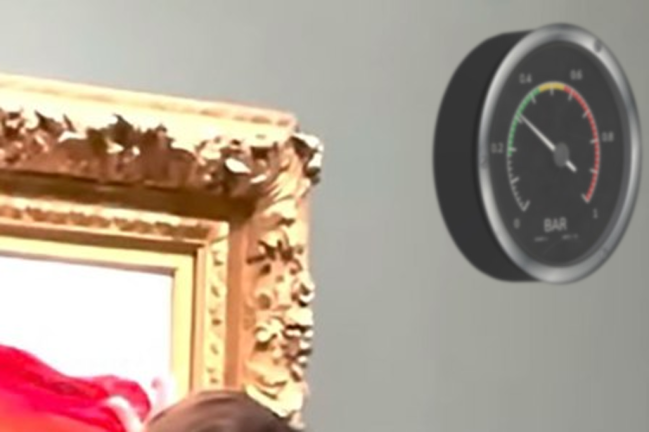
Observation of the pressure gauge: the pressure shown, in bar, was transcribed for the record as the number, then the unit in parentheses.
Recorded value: 0.3 (bar)
